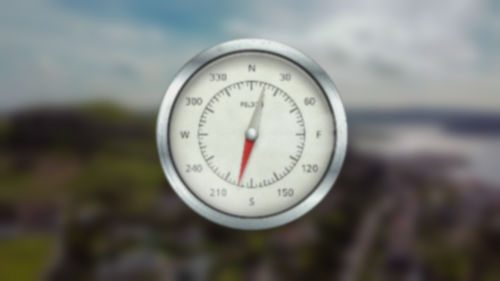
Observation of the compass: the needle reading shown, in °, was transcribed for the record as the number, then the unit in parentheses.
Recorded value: 195 (°)
